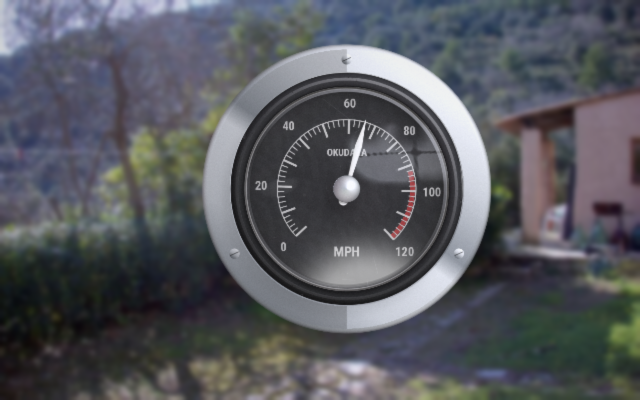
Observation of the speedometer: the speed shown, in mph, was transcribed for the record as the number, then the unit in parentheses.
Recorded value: 66 (mph)
